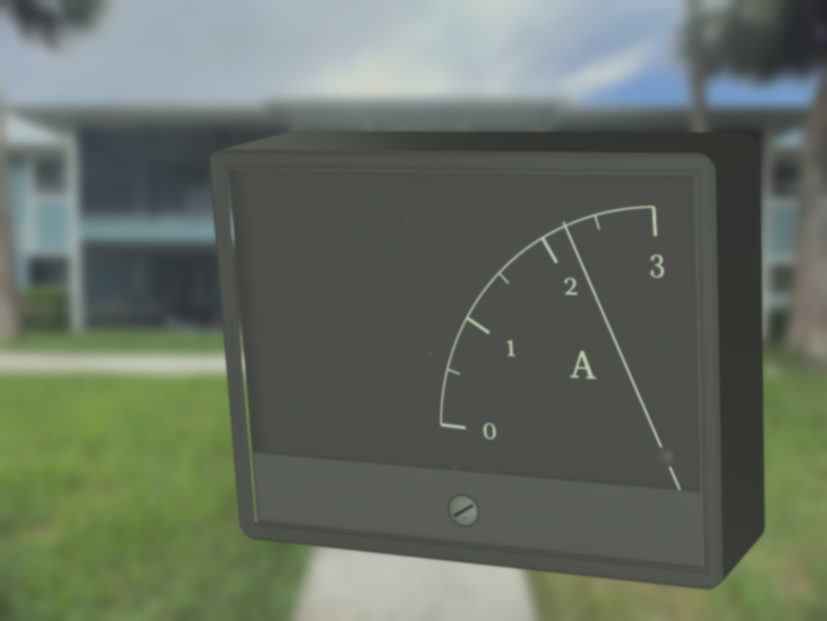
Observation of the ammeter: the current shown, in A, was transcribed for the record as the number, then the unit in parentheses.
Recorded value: 2.25 (A)
